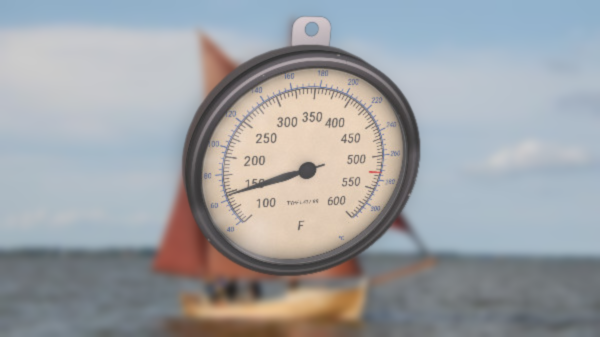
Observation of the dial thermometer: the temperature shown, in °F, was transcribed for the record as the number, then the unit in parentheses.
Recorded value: 150 (°F)
